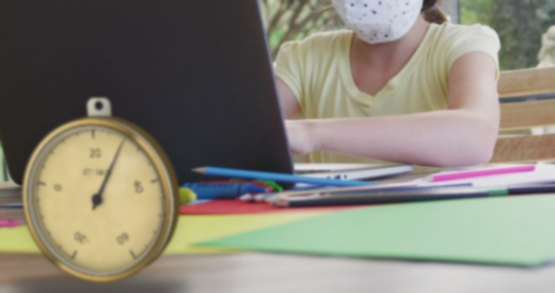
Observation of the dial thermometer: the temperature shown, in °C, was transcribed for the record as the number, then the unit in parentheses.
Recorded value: 28 (°C)
